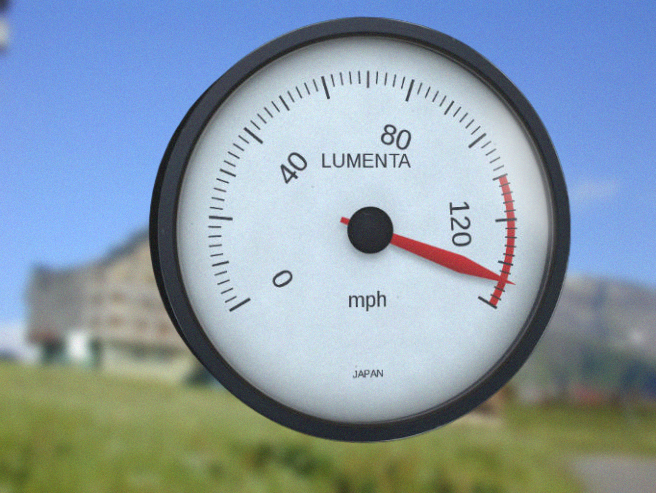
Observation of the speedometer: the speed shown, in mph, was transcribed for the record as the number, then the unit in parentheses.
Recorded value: 134 (mph)
